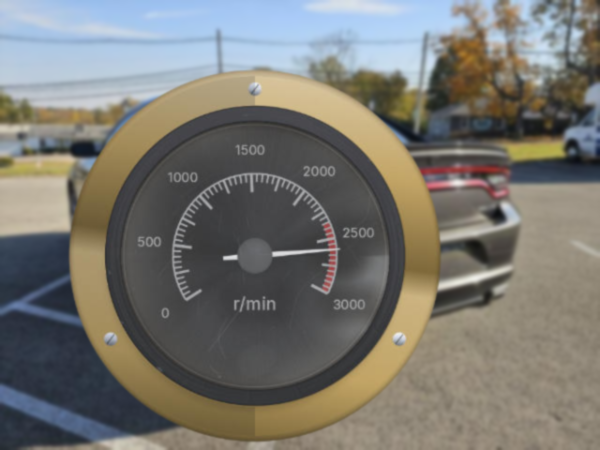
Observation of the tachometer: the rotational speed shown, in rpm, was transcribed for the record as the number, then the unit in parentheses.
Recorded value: 2600 (rpm)
